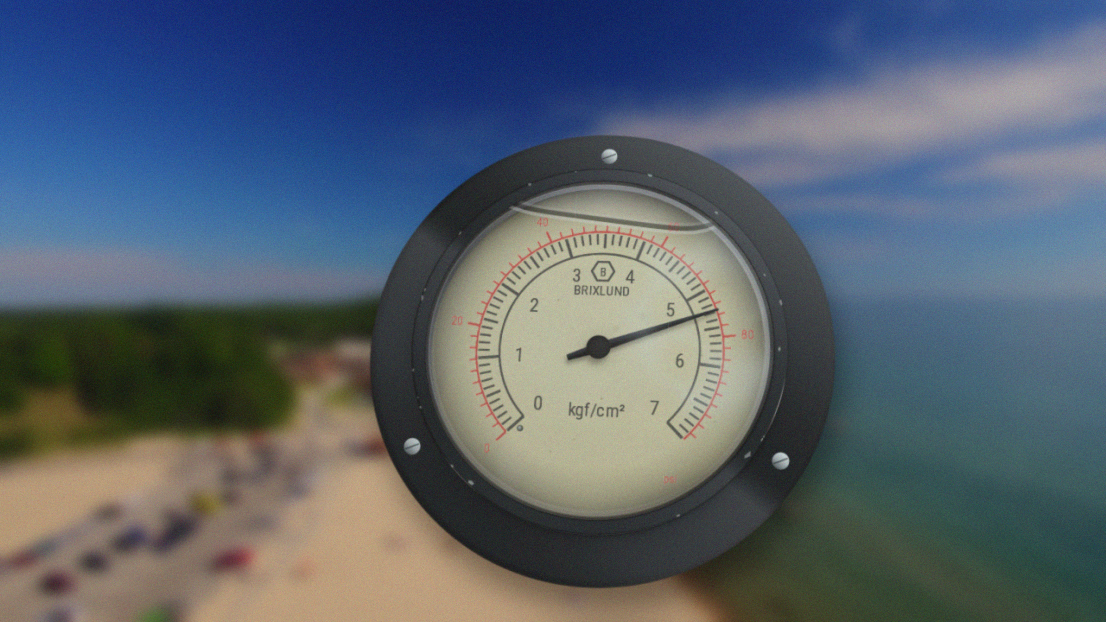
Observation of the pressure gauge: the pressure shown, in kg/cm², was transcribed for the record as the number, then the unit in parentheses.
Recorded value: 5.3 (kg/cm²)
